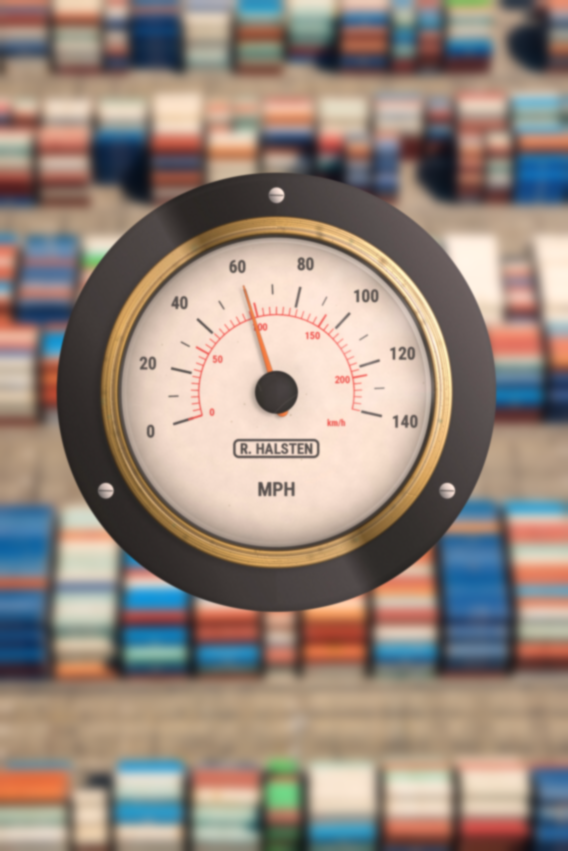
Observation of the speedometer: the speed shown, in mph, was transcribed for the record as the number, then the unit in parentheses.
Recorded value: 60 (mph)
